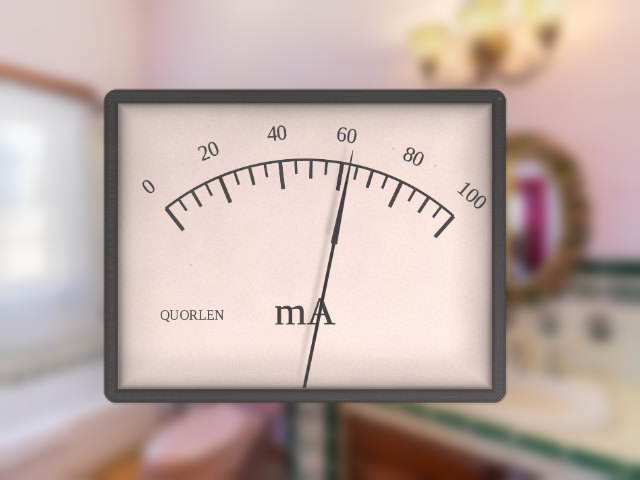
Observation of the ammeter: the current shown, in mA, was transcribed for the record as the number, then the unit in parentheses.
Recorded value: 62.5 (mA)
